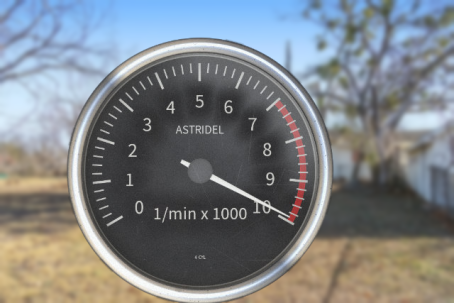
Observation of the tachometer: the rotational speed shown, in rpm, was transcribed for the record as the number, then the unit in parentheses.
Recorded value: 9900 (rpm)
